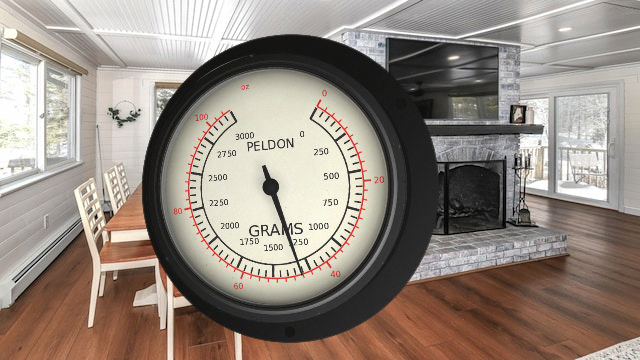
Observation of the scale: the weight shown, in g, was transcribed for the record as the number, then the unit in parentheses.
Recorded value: 1300 (g)
